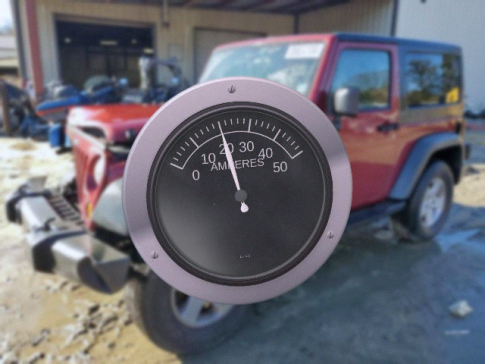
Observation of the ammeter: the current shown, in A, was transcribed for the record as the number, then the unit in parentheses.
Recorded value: 20 (A)
